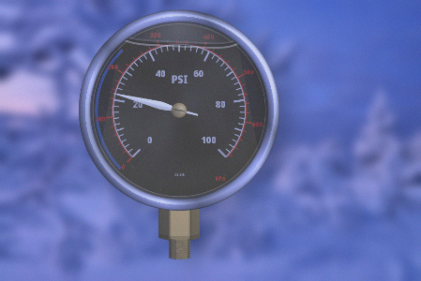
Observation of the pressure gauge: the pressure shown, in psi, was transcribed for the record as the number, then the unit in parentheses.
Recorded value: 22 (psi)
